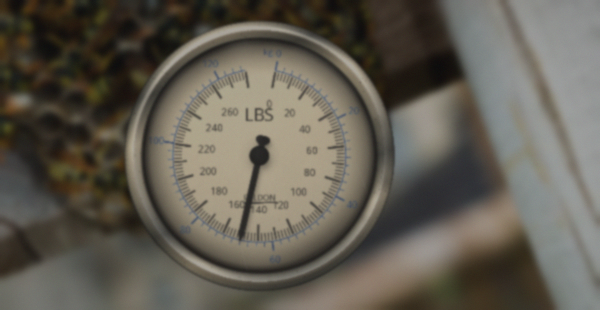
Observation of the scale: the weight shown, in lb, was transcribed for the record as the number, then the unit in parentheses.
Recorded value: 150 (lb)
